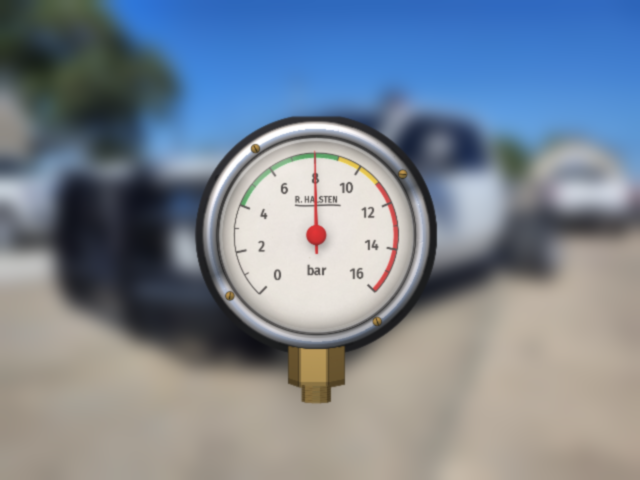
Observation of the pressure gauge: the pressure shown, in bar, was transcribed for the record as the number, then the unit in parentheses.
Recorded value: 8 (bar)
